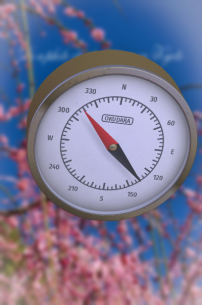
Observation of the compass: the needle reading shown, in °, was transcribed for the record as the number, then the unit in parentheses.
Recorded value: 315 (°)
